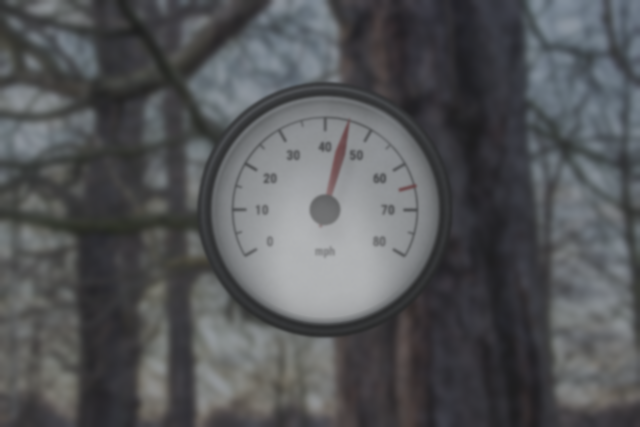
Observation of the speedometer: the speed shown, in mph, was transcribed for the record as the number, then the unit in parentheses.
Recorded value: 45 (mph)
